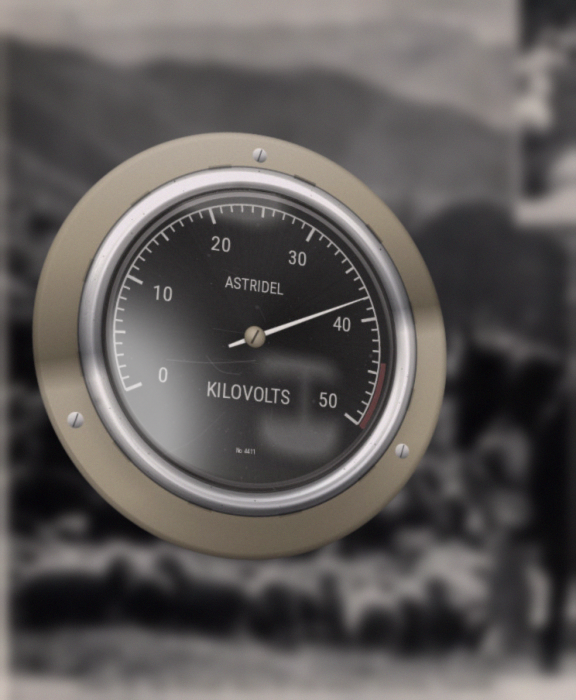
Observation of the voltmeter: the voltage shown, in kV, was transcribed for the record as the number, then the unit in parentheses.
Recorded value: 38 (kV)
